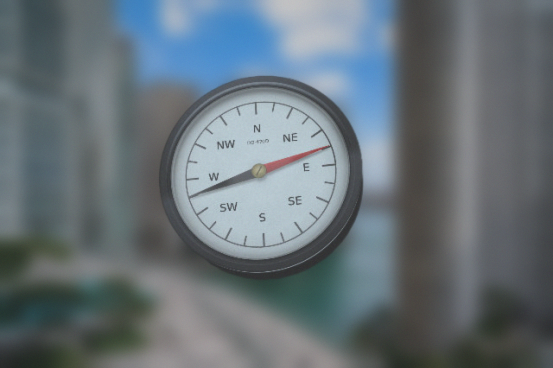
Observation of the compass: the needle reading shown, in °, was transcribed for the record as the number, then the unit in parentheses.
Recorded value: 75 (°)
